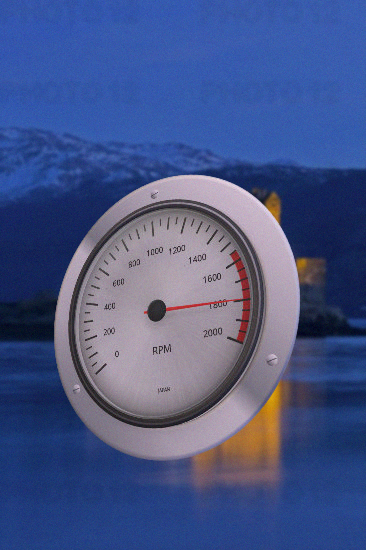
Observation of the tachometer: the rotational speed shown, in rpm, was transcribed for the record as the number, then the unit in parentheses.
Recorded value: 1800 (rpm)
